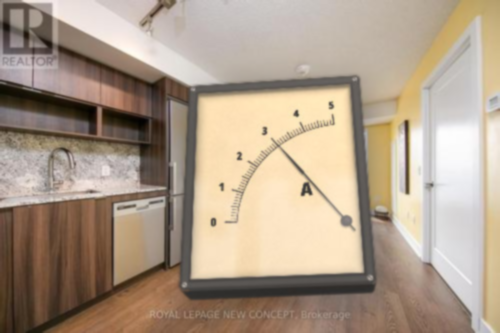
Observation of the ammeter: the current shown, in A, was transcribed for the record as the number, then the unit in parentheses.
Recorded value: 3 (A)
